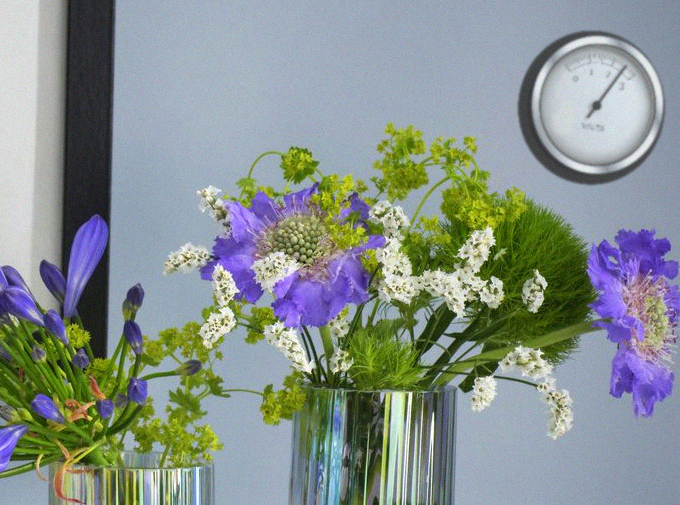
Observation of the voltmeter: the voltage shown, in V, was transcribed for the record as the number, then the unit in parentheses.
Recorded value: 2.5 (V)
